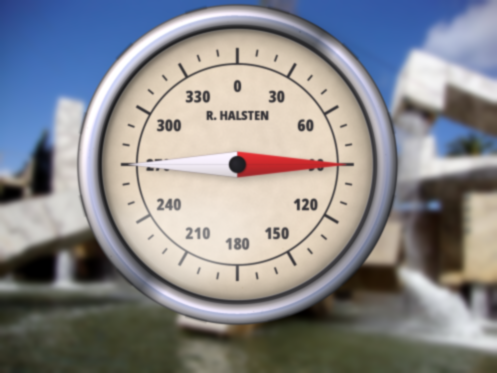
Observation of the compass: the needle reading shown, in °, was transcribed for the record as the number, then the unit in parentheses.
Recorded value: 90 (°)
